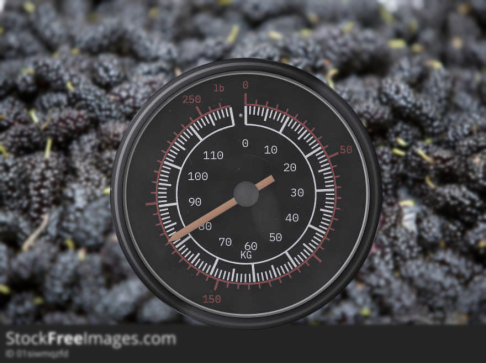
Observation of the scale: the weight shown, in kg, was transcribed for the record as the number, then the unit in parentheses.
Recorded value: 82 (kg)
